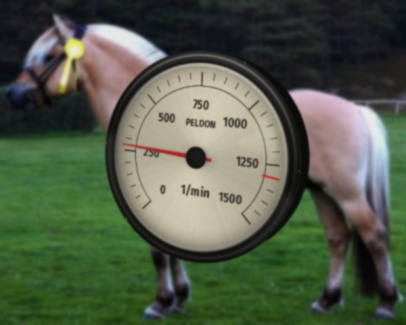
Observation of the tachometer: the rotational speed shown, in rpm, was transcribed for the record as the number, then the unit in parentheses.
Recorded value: 275 (rpm)
